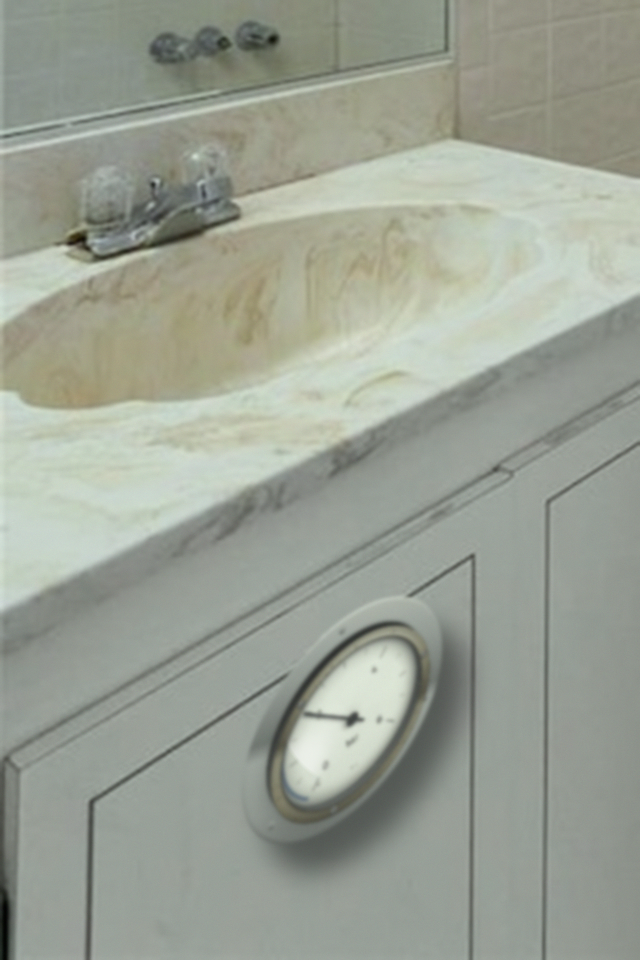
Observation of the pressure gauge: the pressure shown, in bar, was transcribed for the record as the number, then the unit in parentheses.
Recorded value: 2 (bar)
